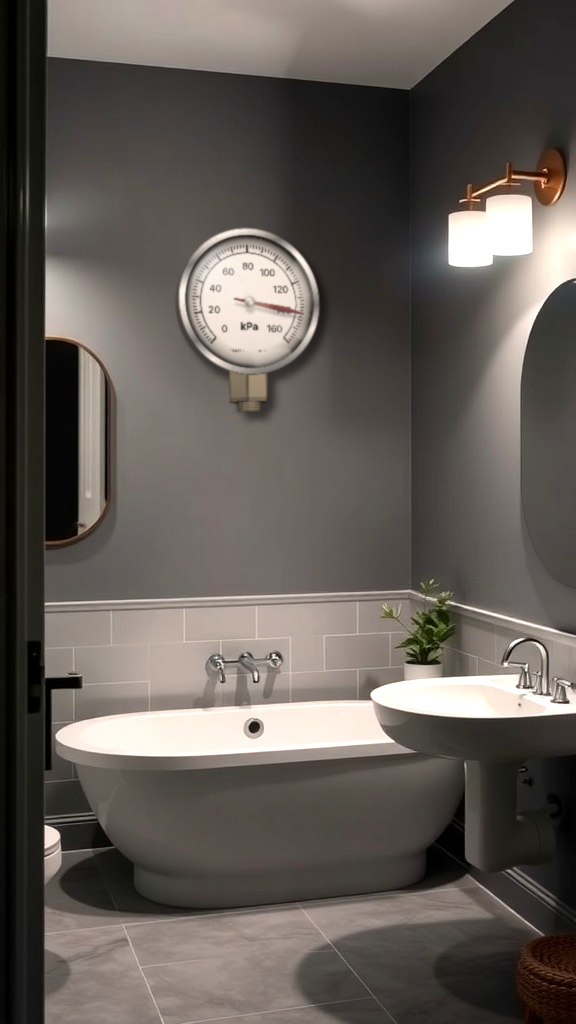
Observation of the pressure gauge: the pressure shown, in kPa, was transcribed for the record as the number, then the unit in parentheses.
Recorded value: 140 (kPa)
